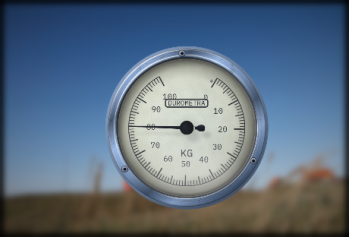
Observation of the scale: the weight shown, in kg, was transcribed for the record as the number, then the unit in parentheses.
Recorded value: 80 (kg)
